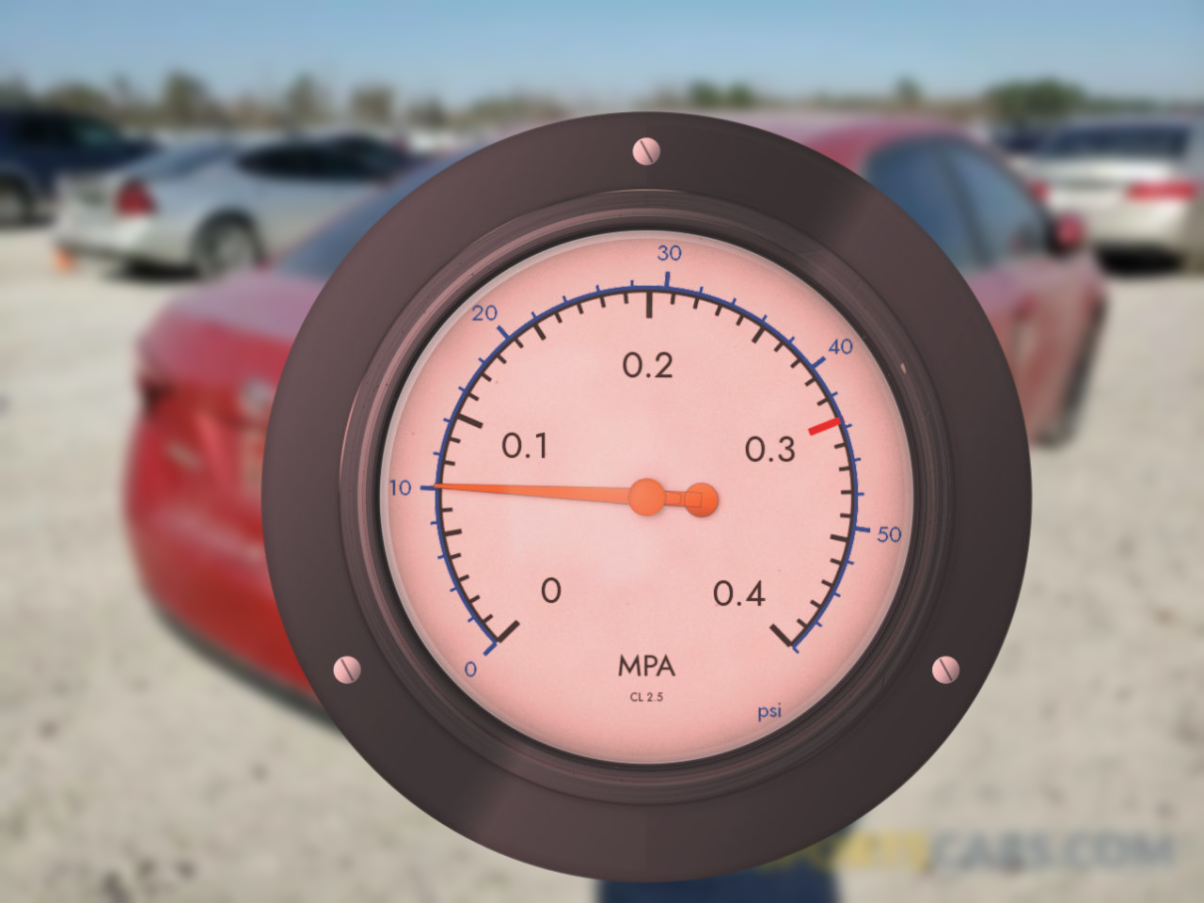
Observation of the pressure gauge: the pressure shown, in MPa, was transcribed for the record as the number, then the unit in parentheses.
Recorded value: 0.07 (MPa)
